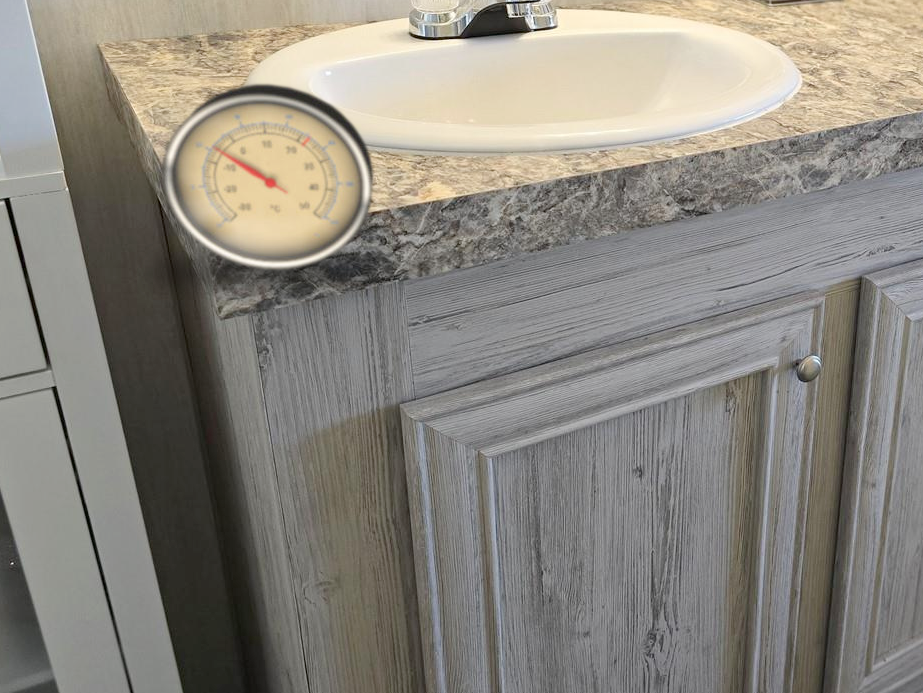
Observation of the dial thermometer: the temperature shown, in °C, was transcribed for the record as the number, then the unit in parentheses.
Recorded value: -5 (°C)
